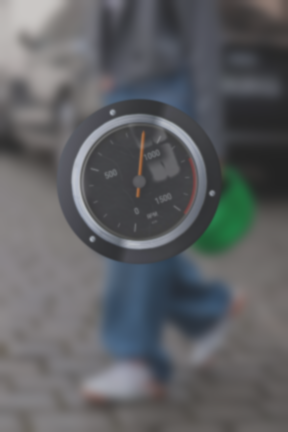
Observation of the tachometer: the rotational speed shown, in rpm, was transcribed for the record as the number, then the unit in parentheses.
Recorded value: 900 (rpm)
